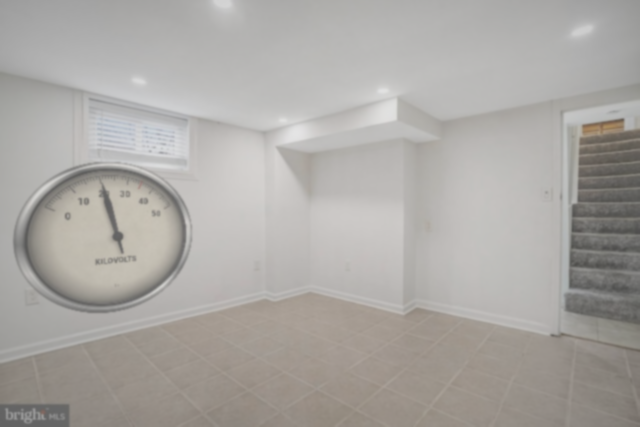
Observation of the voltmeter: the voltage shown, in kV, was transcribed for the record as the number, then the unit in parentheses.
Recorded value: 20 (kV)
